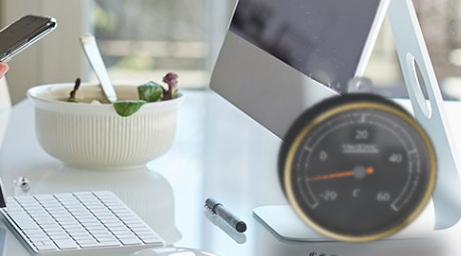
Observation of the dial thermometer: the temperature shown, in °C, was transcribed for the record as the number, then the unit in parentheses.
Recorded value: -10 (°C)
